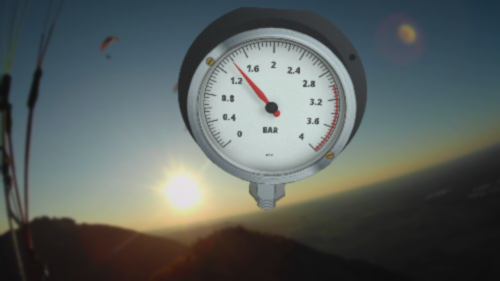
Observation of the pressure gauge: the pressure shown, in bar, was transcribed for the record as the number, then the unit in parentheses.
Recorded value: 1.4 (bar)
